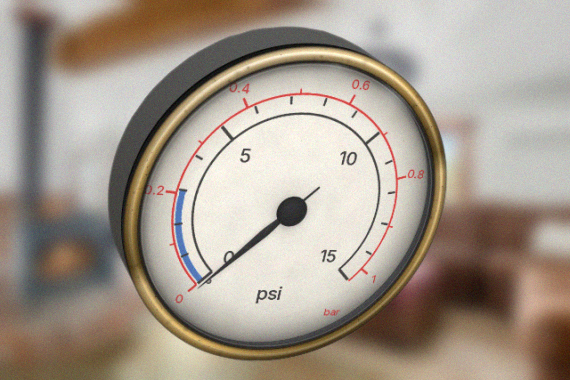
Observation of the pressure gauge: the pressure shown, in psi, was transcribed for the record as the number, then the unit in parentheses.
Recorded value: 0 (psi)
